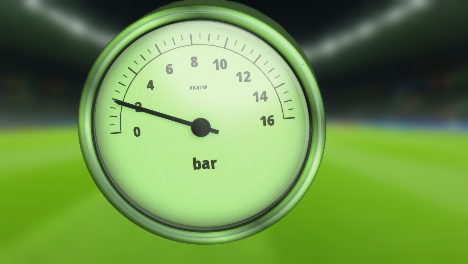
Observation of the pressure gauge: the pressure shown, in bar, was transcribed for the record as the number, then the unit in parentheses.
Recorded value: 2 (bar)
